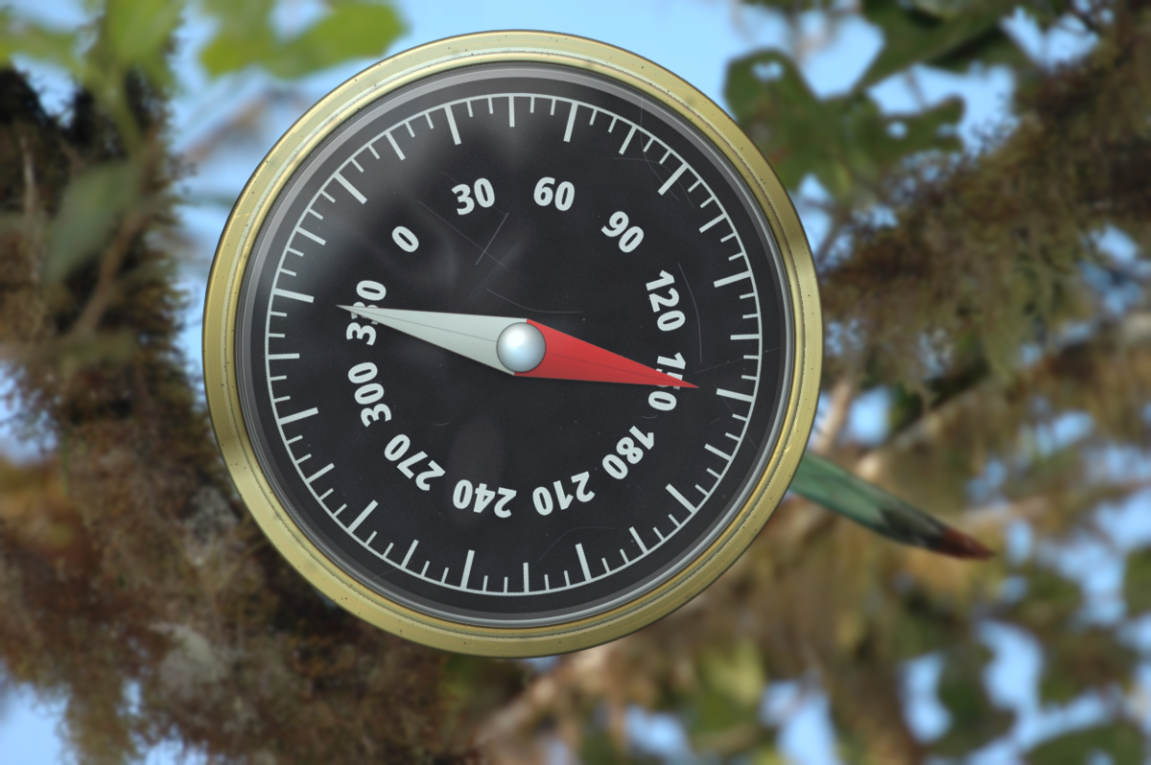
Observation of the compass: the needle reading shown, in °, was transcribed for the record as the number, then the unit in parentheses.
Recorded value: 150 (°)
